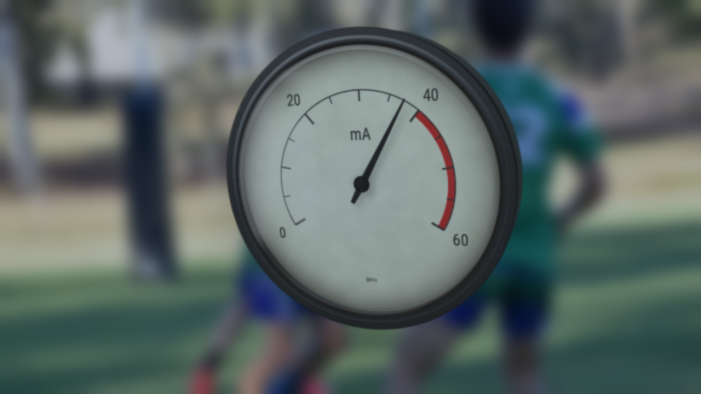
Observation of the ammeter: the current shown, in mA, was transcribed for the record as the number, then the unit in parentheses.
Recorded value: 37.5 (mA)
